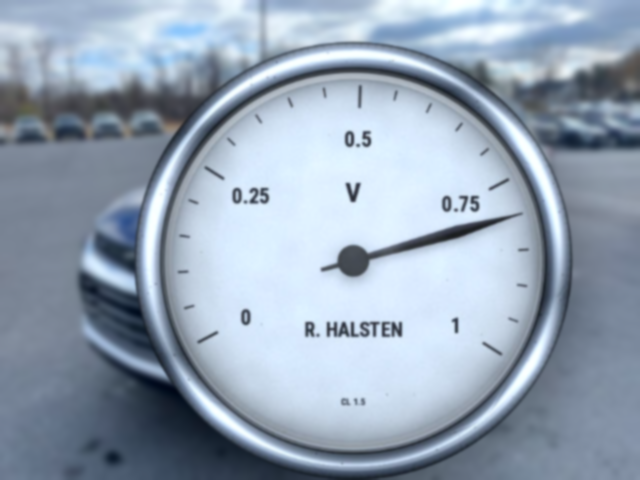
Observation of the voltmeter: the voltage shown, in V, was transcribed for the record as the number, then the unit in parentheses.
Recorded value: 0.8 (V)
